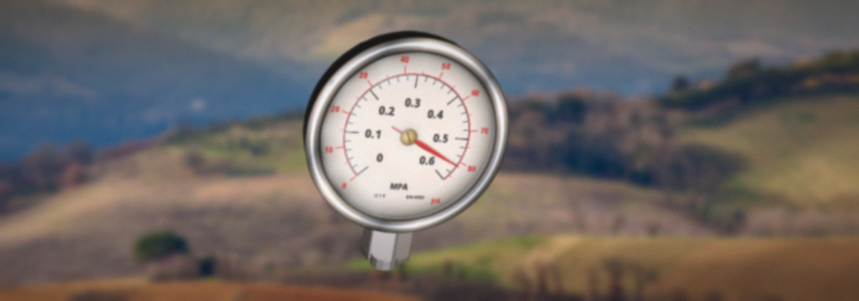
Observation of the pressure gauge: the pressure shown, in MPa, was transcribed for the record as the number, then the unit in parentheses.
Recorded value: 0.56 (MPa)
